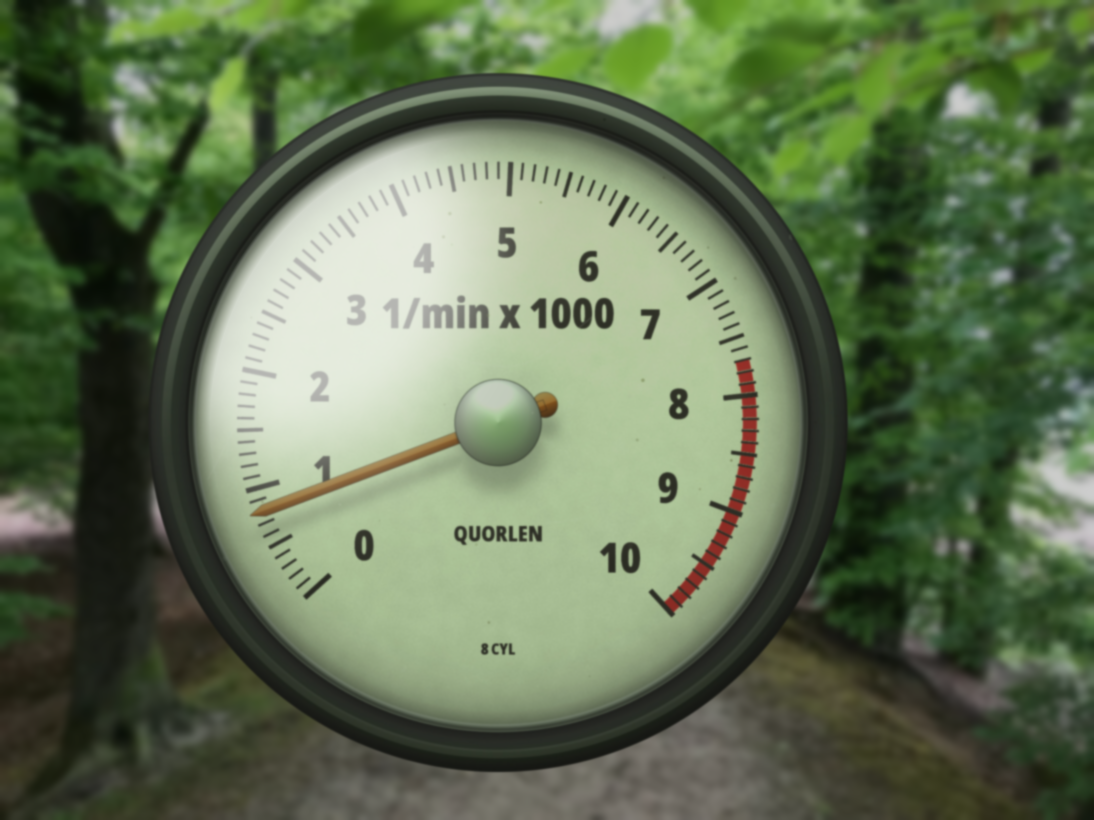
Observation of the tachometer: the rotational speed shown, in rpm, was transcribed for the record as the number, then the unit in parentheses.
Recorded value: 800 (rpm)
